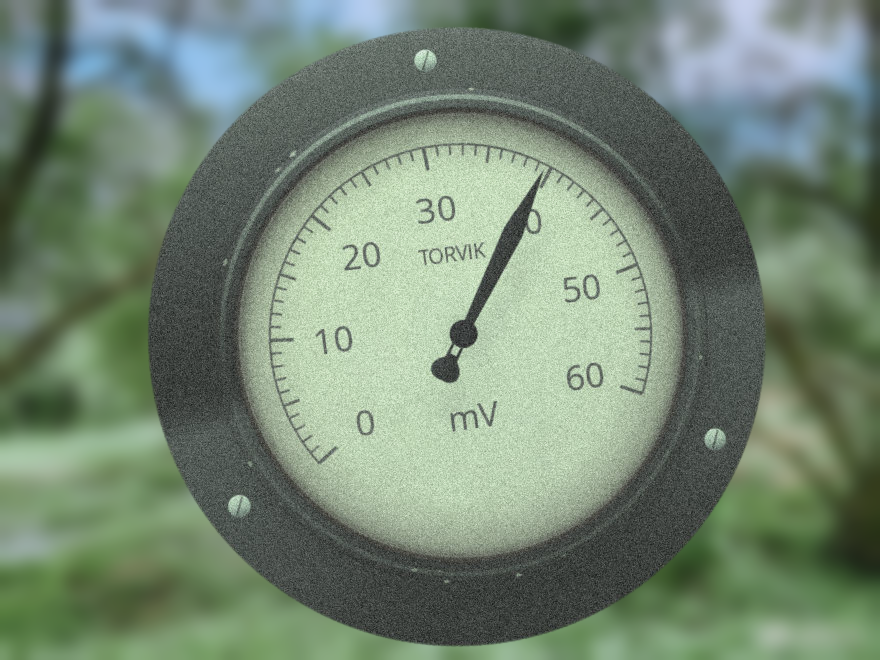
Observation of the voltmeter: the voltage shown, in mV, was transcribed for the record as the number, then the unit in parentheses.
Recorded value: 39.5 (mV)
